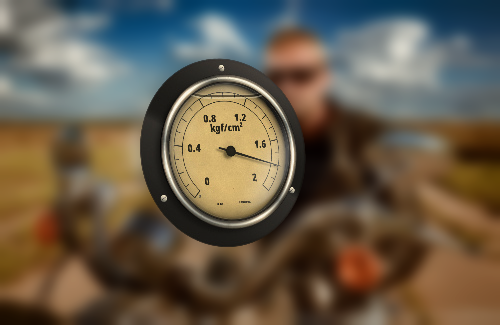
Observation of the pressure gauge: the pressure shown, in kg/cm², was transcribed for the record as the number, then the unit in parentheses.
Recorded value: 1.8 (kg/cm²)
